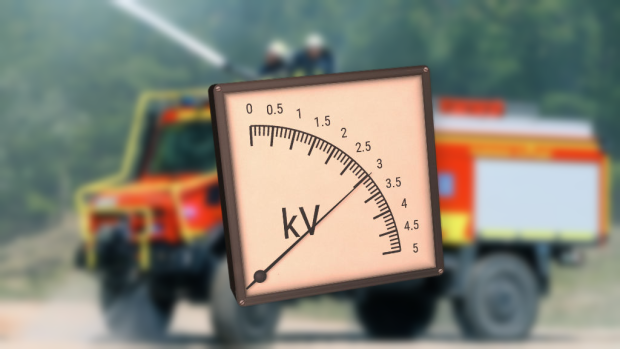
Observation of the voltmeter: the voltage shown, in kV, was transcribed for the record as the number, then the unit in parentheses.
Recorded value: 3 (kV)
